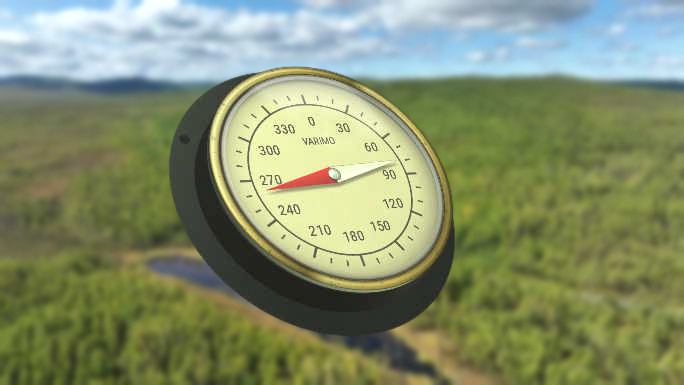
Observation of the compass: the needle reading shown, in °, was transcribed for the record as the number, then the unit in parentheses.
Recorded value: 260 (°)
